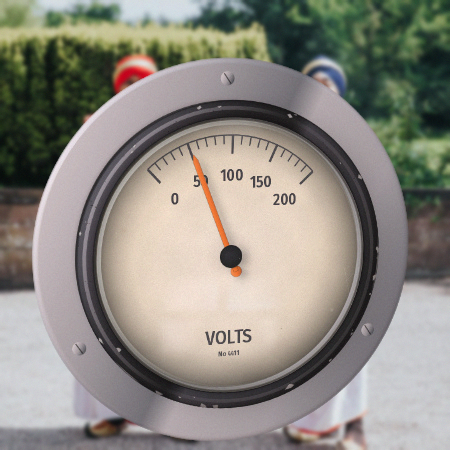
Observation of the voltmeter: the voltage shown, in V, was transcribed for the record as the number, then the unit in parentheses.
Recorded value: 50 (V)
